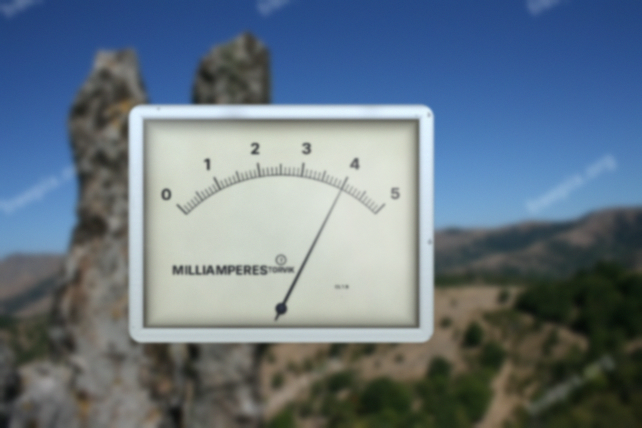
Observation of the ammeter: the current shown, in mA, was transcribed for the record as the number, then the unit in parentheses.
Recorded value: 4 (mA)
